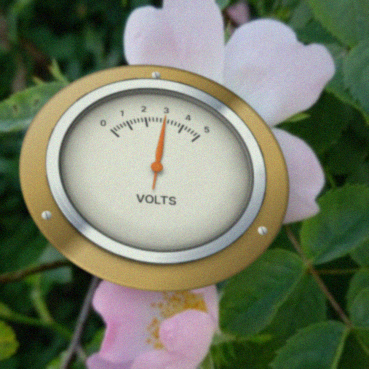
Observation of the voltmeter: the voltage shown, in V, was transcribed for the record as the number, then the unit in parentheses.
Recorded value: 3 (V)
